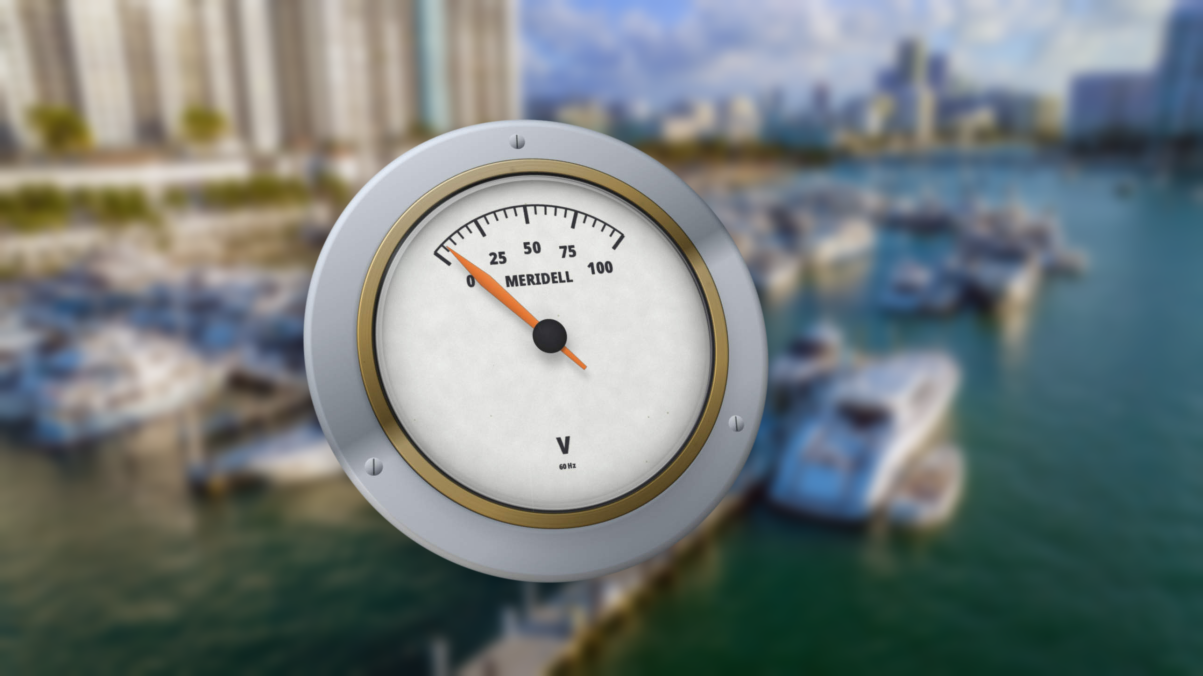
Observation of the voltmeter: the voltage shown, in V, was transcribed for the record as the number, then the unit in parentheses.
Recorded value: 5 (V)
